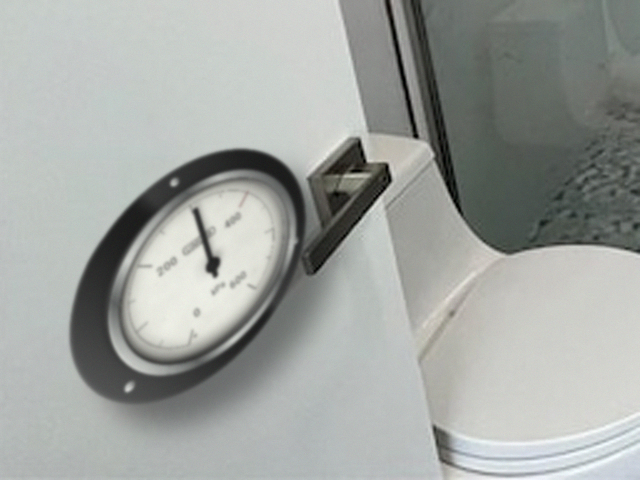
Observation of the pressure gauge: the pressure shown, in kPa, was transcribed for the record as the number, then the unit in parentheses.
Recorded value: 300 (kPa)
